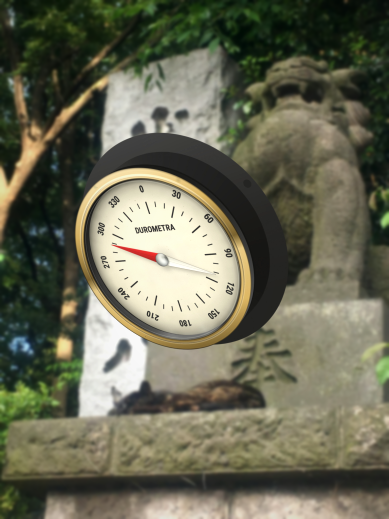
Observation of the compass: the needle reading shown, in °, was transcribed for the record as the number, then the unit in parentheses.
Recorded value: 290 (°)
